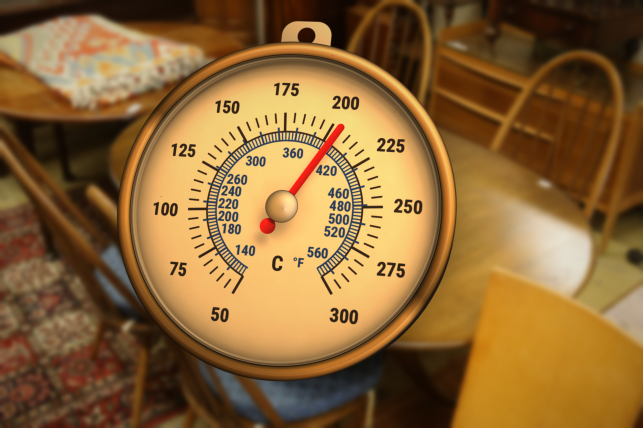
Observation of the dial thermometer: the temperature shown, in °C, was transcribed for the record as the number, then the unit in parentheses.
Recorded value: 205 (°C)
